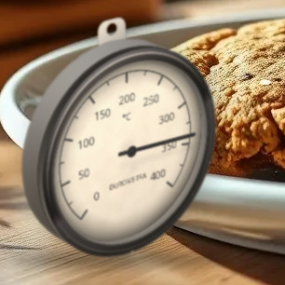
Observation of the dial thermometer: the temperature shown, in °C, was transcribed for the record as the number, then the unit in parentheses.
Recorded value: 337.5 (°C)
